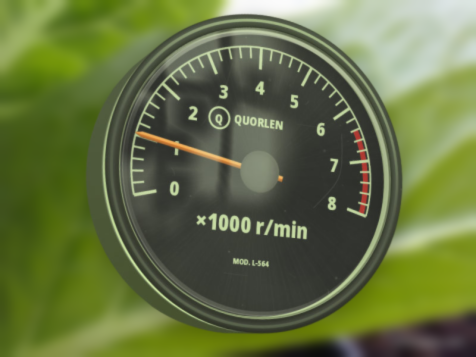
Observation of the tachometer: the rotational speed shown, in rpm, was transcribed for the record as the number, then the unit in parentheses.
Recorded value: 1000 (rpm)
